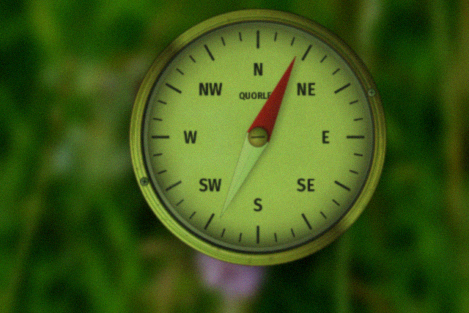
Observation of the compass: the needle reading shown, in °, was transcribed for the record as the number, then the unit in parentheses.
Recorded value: 25 (°)
